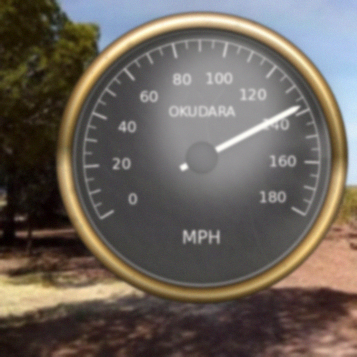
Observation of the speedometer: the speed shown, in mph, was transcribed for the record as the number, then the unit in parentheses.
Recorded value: 137.5 (mph)
